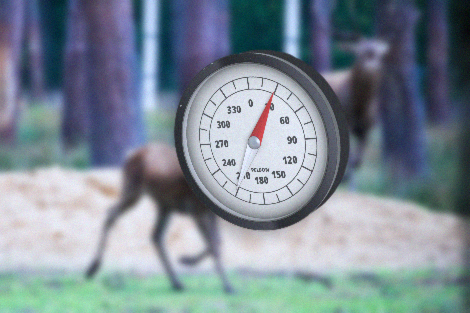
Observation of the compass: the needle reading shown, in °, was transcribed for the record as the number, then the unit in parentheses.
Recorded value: 30 (°)
